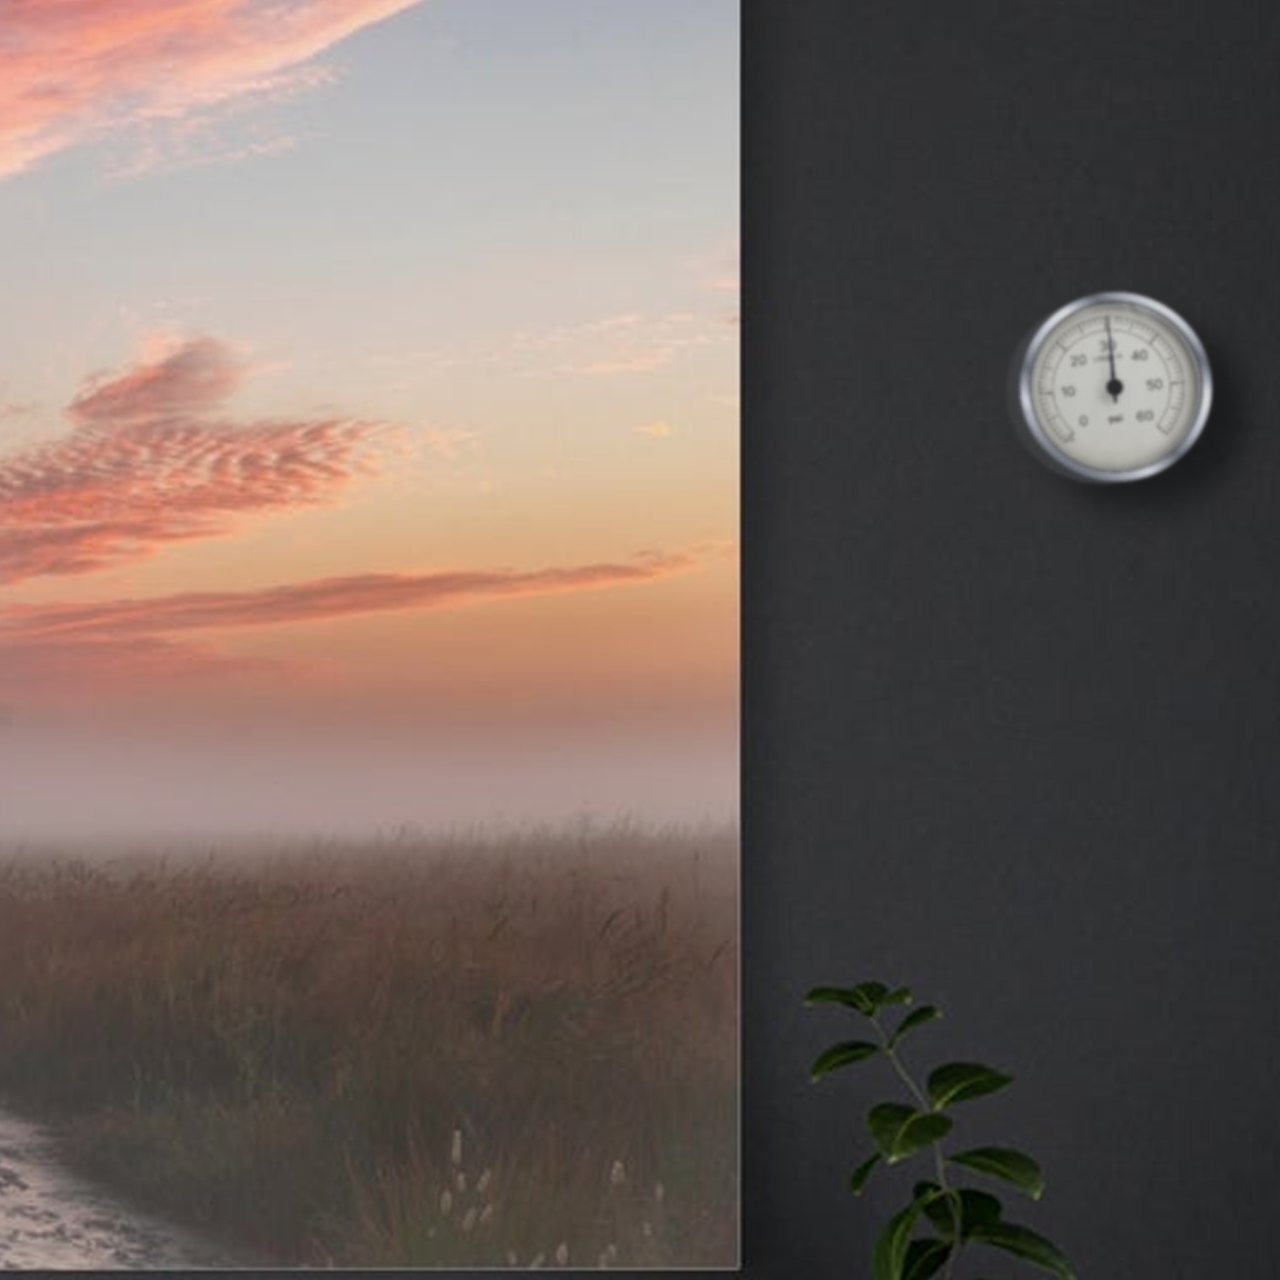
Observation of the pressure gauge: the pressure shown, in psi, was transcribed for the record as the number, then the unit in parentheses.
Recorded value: 30 (psi)
